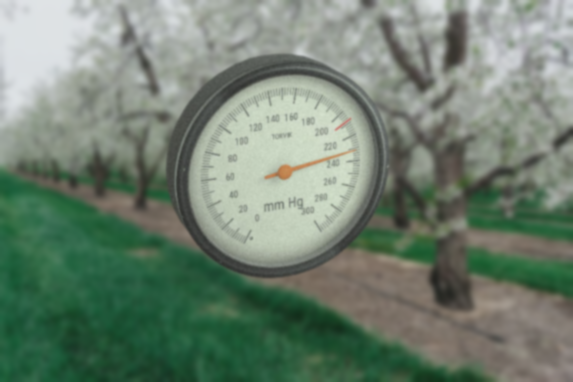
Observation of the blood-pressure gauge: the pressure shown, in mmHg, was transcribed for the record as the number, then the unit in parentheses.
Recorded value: 230 (mmHg)
